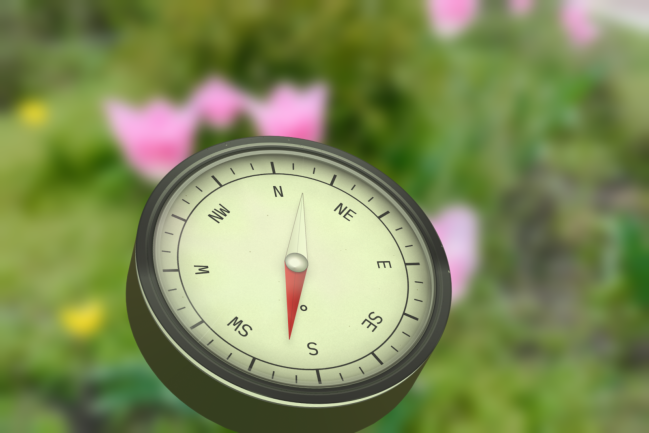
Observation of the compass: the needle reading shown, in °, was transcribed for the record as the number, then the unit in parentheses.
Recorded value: 195 (°)
